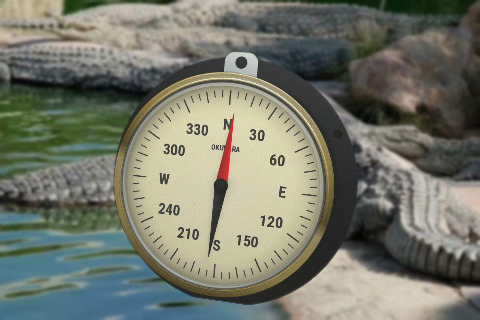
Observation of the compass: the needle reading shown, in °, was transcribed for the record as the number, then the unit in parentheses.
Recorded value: 5 (°)
